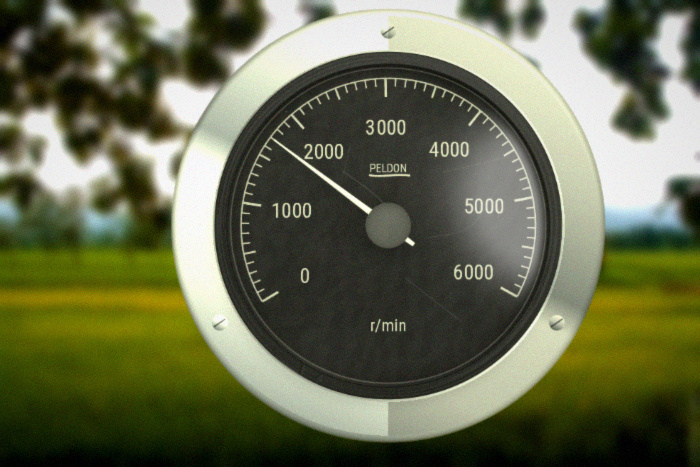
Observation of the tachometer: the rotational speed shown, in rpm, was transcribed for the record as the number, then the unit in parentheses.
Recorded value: 1700 (rpm)
